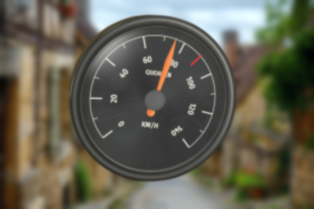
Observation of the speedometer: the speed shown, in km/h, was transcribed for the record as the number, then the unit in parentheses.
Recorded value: 75 (km/h)
